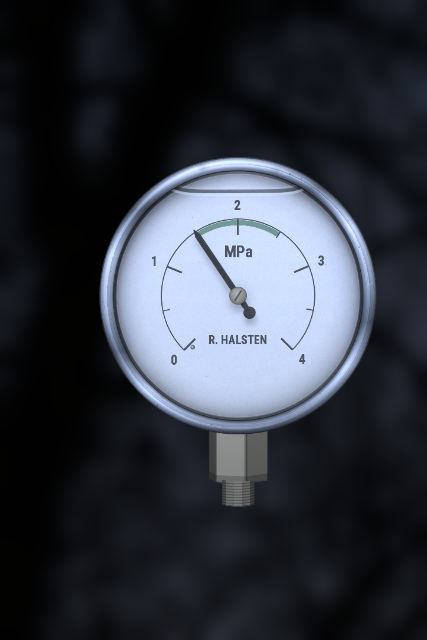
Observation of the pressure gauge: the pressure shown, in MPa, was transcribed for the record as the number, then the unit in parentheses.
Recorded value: 1.5 (MPa)
